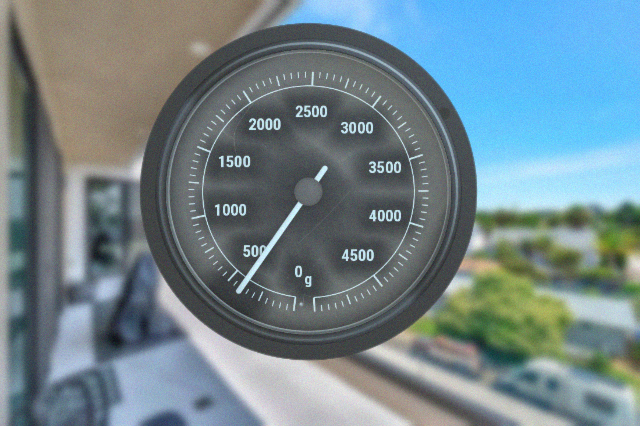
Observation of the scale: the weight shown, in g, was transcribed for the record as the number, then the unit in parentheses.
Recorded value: 400 (g)
